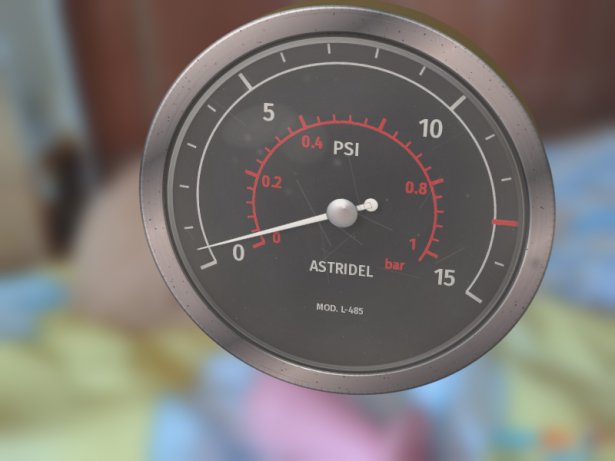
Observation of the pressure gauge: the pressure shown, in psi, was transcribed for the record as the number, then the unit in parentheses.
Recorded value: 0.5 (psi)
